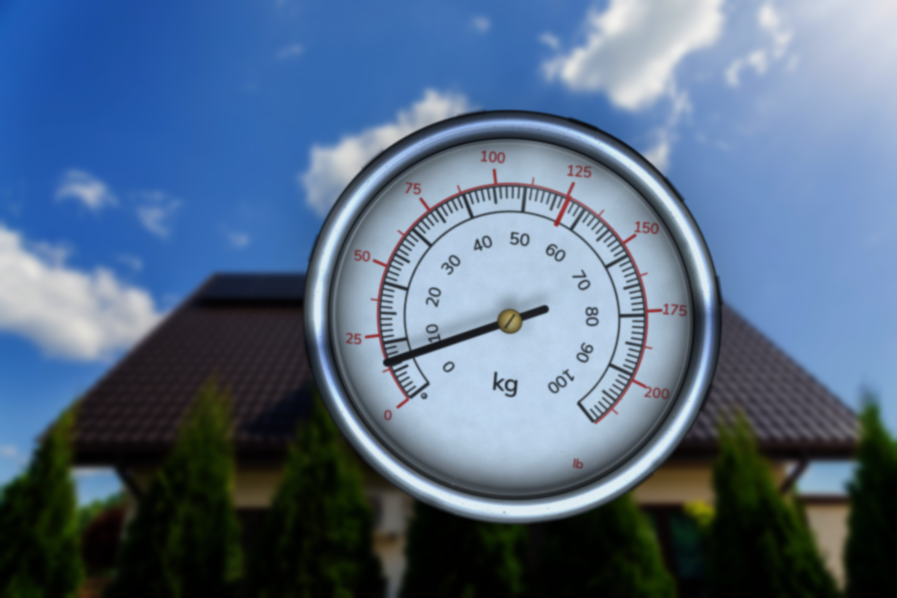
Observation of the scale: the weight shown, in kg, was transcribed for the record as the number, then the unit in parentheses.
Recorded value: 7 (kg)
